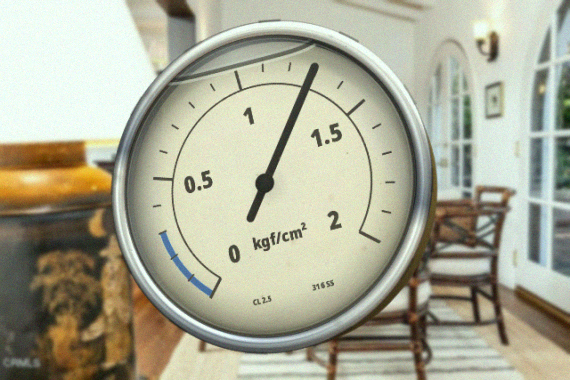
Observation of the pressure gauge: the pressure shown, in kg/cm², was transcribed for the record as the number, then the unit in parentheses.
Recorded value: 1.3 (kg/cm²)
